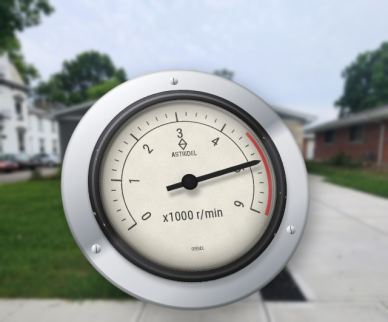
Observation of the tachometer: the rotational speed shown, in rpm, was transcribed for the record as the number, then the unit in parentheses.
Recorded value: 5000 (rpm)
